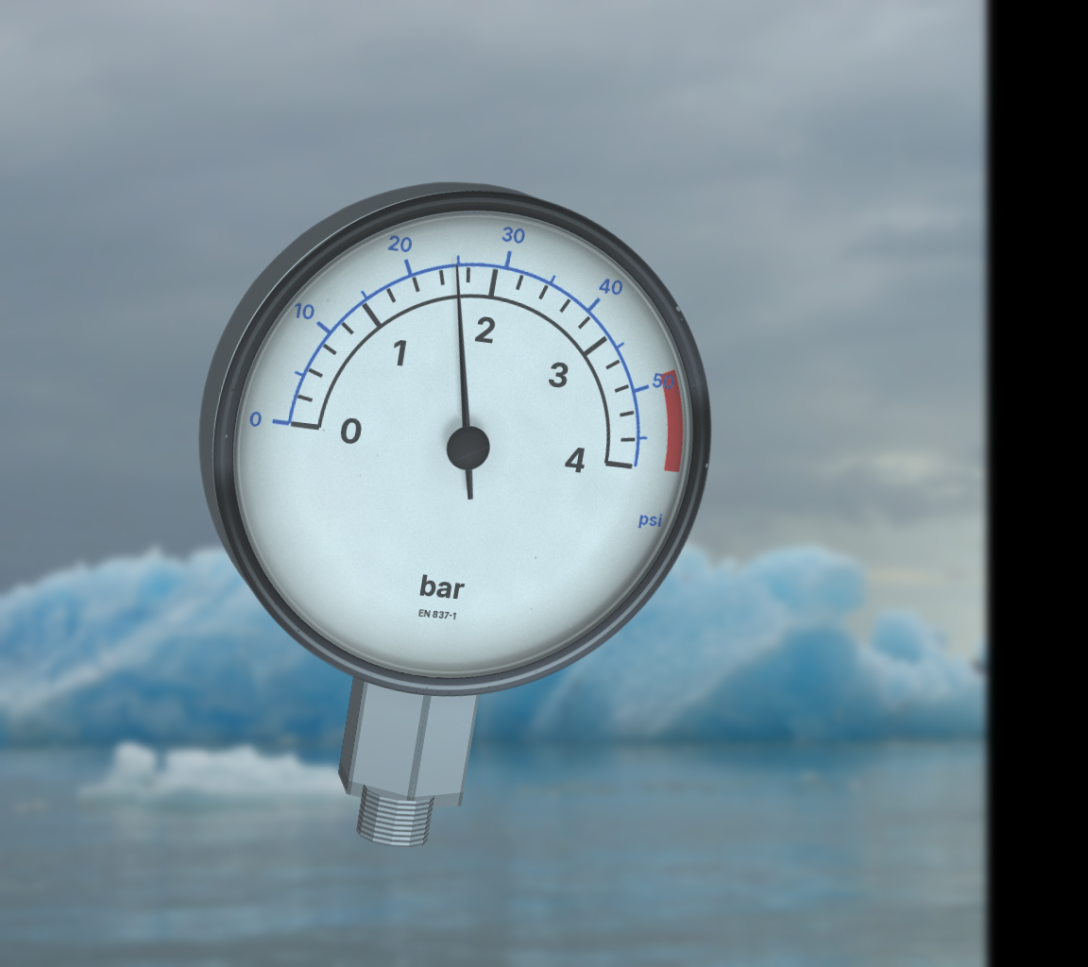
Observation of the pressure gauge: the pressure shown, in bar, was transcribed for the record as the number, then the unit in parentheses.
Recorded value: 1.7 (bar)
